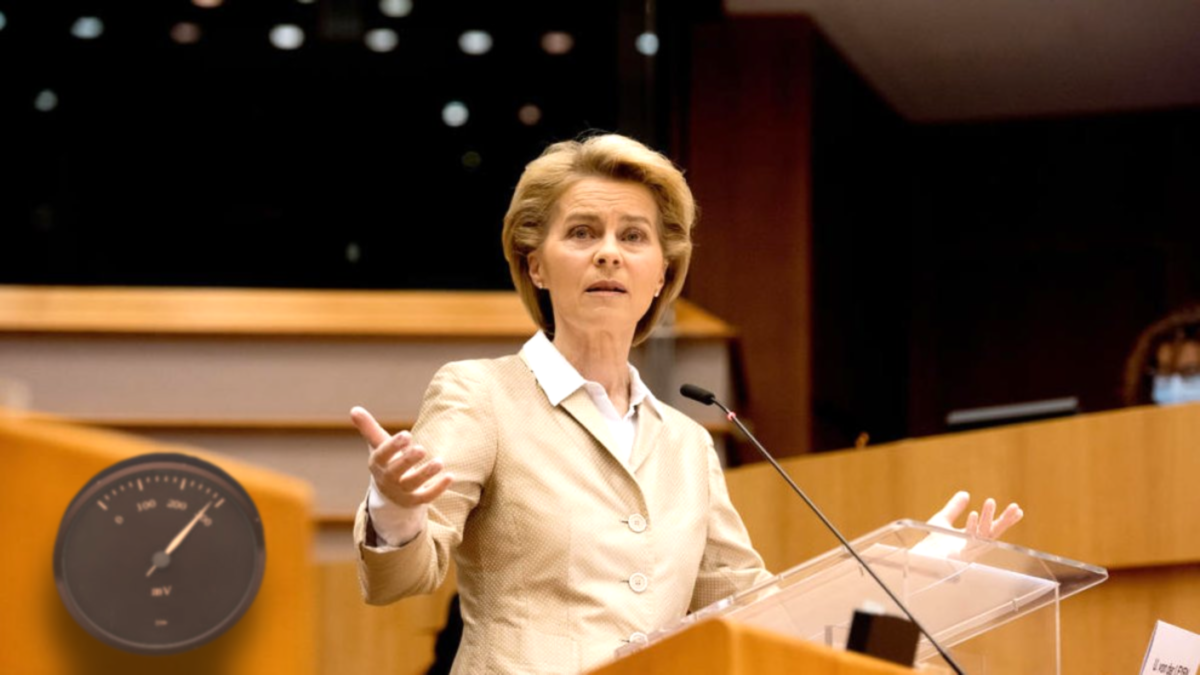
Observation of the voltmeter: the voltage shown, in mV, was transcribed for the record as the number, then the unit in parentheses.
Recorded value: 280 (mV)
